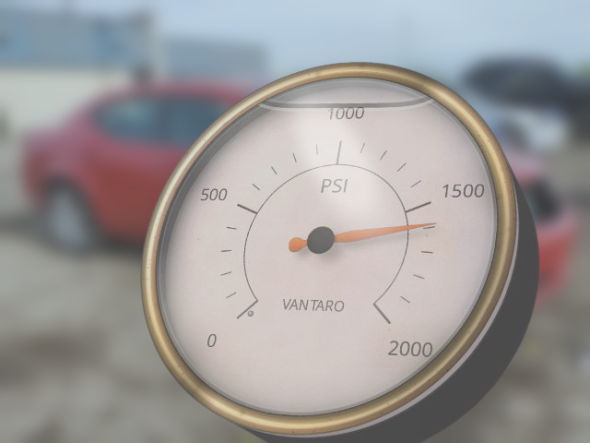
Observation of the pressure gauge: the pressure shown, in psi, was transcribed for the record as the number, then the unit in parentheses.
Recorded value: 1600 (psi)
